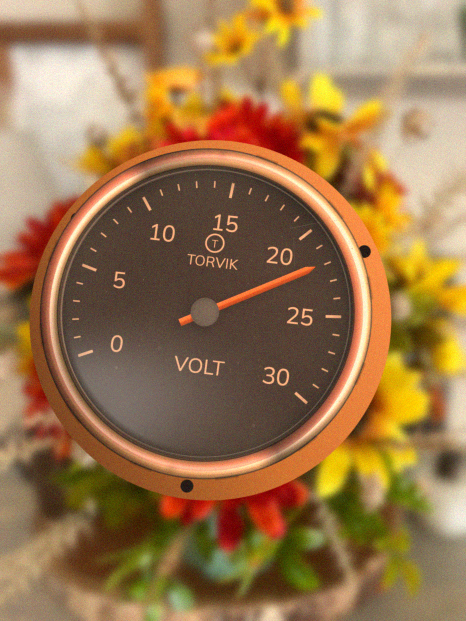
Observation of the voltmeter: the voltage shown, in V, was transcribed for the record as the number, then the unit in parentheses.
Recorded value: 22 (V)
